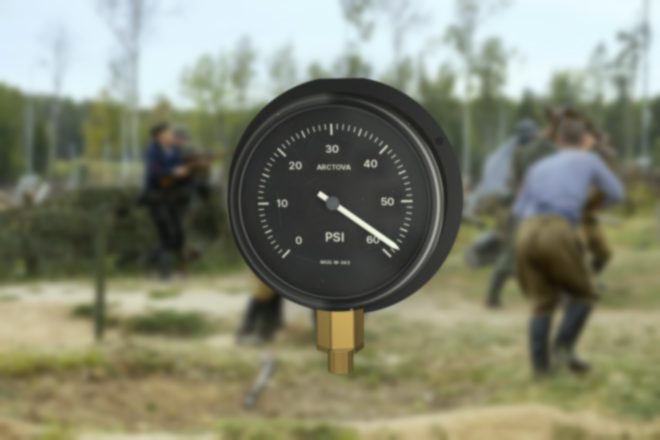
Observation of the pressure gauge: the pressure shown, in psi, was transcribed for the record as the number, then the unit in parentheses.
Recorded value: 58 (psi)
